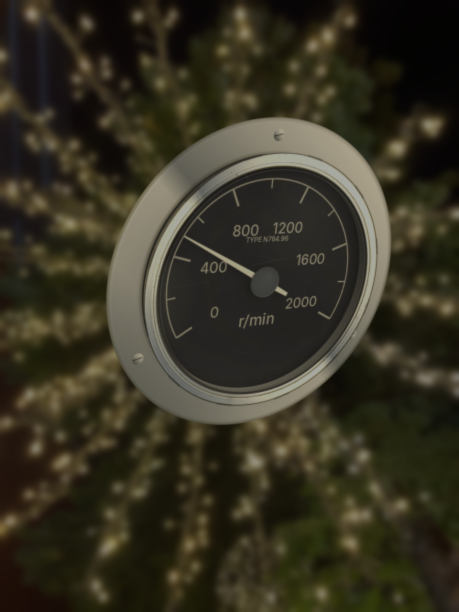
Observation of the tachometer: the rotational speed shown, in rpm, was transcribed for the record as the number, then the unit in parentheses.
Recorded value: 500 (rpm)
